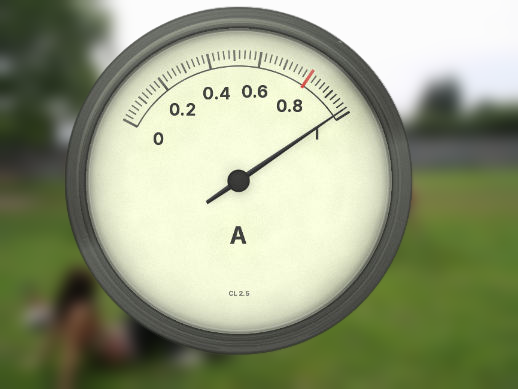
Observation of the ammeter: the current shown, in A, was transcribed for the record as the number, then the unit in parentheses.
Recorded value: 0.98 (A)
